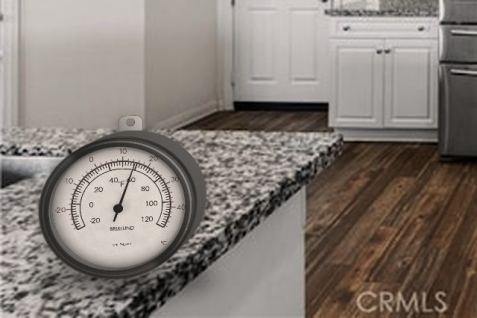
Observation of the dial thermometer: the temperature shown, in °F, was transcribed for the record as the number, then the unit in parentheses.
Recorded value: 60 (°F)
